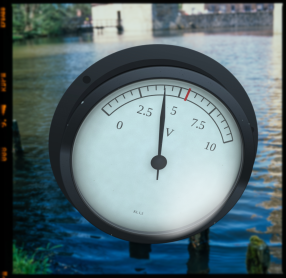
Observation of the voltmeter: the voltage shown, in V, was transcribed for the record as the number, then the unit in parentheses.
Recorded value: 4 (V)
